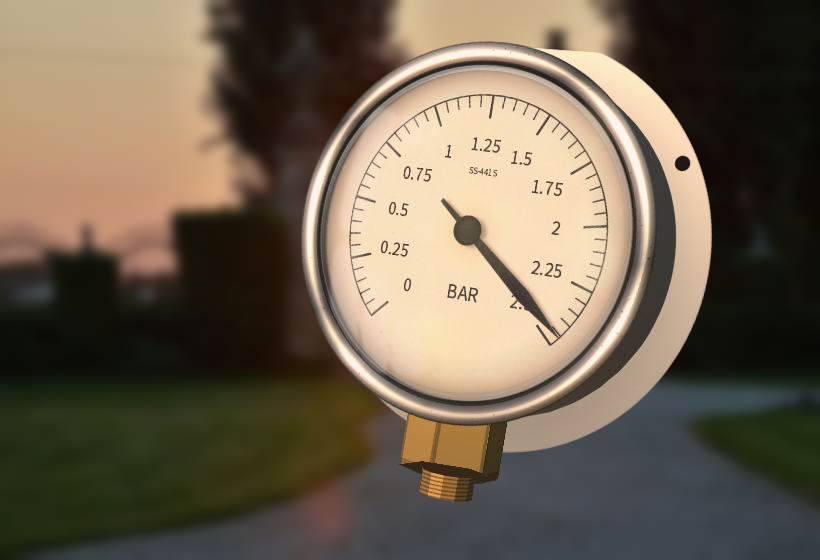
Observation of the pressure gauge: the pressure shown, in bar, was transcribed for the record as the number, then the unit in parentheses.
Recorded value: 2.45 (bar)
